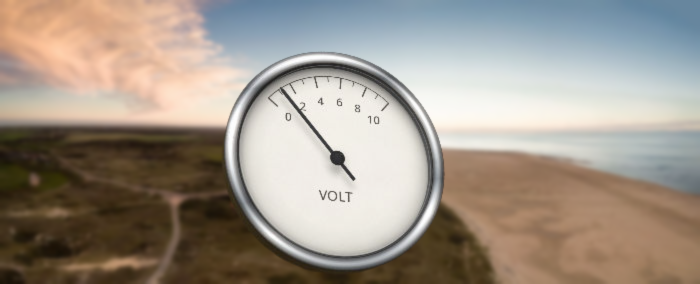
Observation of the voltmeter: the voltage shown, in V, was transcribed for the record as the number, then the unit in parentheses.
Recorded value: 1 (V)
